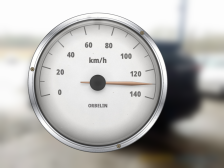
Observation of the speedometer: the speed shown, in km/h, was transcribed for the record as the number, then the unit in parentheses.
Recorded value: 130 (km/h)
